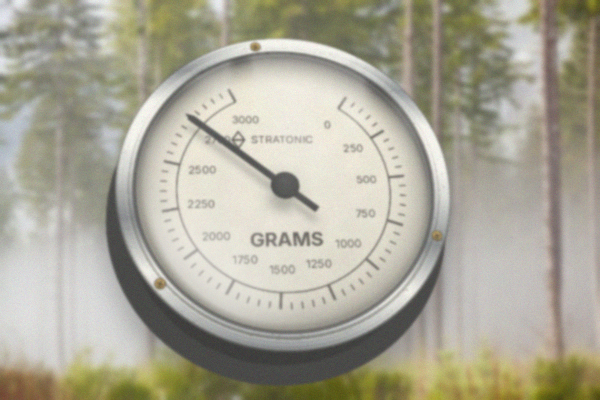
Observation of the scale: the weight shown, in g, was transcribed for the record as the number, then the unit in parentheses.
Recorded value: 2750 (g)
